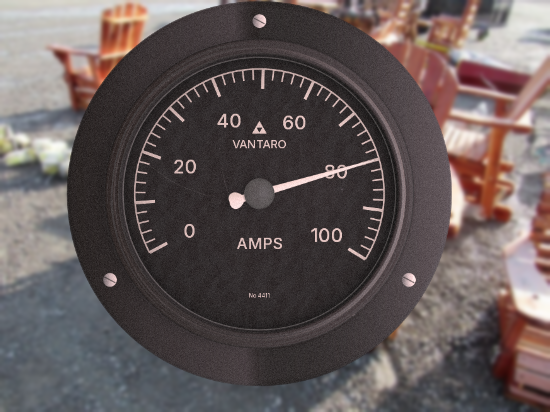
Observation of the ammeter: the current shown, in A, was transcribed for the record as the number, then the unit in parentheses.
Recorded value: 80 (A)
